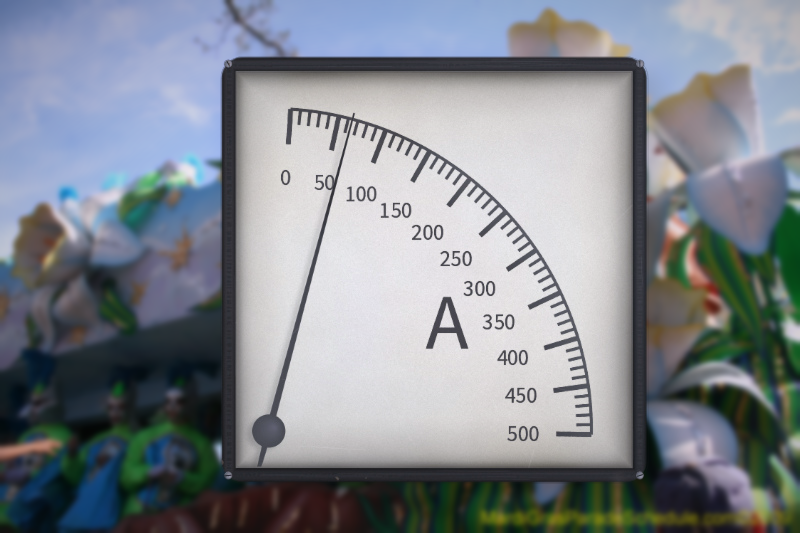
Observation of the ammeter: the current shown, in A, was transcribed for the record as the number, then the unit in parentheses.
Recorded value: 65 (A)
